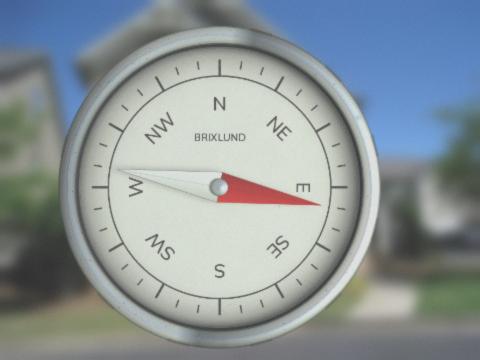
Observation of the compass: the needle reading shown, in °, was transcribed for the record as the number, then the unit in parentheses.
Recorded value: 100 (°)
